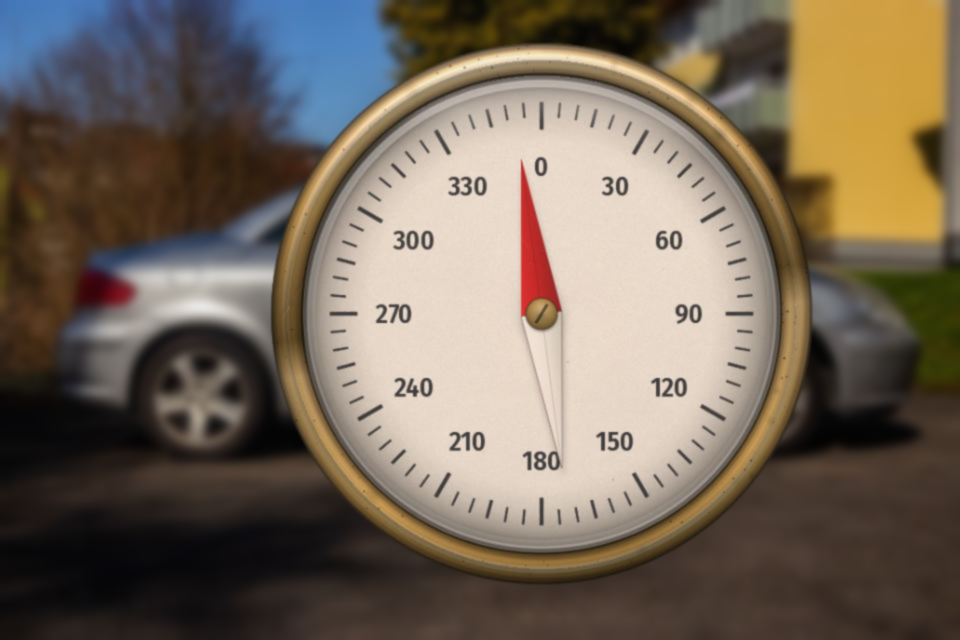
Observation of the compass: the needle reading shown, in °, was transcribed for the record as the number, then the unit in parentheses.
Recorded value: 352.5 (°)
